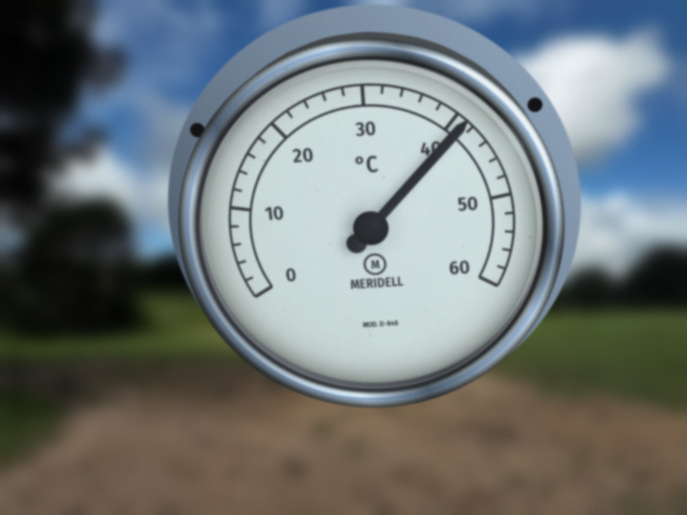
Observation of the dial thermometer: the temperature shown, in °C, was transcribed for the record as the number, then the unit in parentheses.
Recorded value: 41 (°C)
